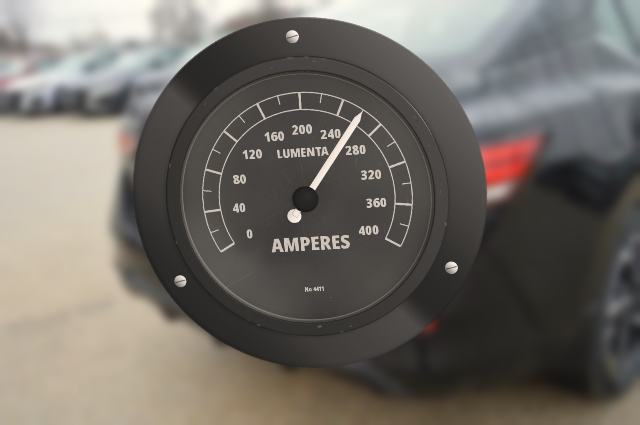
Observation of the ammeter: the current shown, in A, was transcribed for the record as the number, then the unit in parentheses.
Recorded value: 260 (A)
